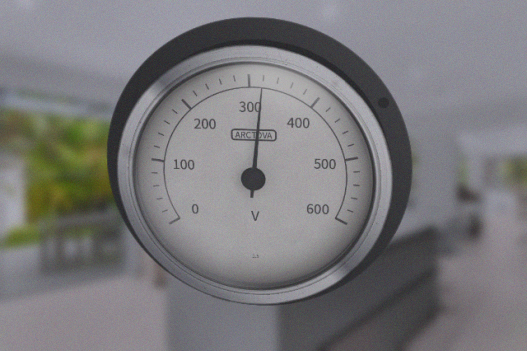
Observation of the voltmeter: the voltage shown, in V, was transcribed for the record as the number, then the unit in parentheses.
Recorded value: 320 (V)
